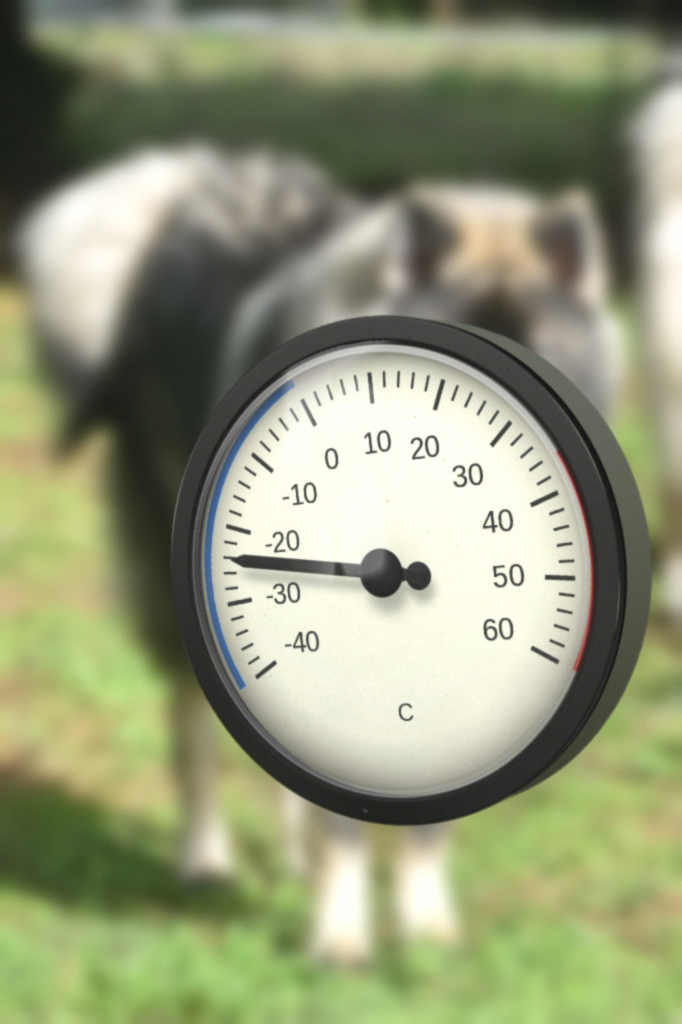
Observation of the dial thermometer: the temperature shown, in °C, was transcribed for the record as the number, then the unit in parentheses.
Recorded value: -24 (°C)
